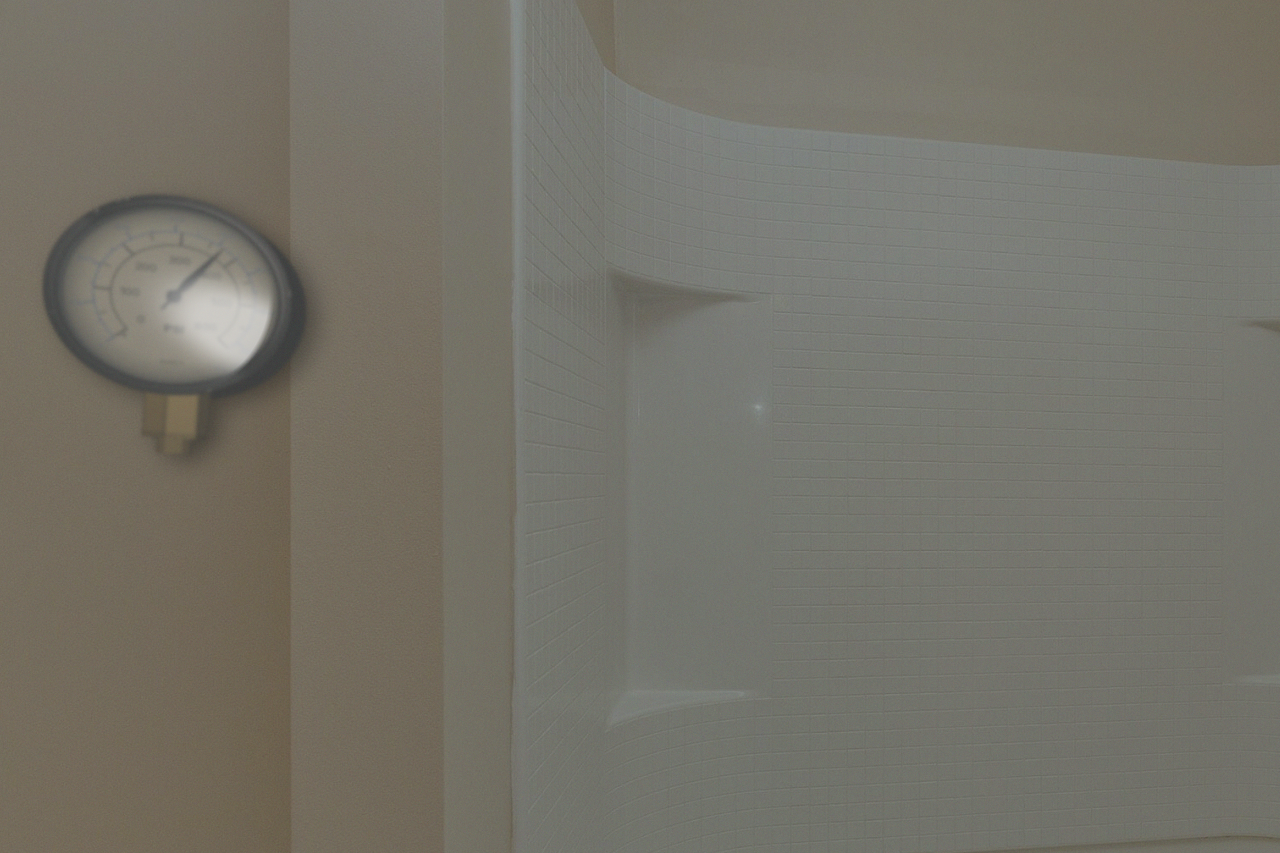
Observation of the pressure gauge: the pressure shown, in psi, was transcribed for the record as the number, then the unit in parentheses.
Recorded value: 375 (psi)
